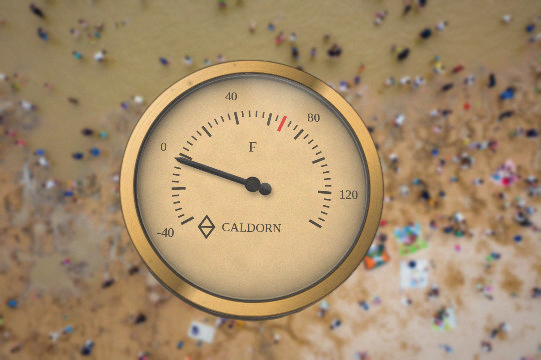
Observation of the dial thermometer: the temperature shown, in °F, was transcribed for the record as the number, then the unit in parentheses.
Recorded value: -4 (°F)
